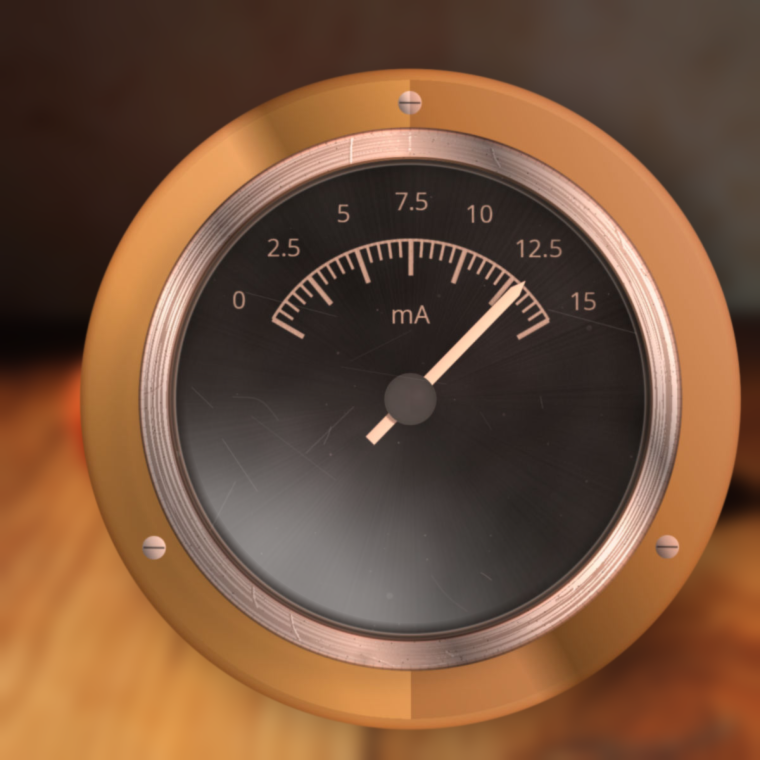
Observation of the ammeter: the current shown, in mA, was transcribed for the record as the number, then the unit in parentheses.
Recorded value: 13 (mA)
